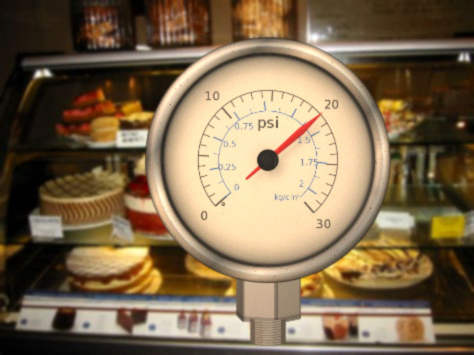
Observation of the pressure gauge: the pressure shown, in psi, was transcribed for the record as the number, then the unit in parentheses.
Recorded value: 20 (psi)
